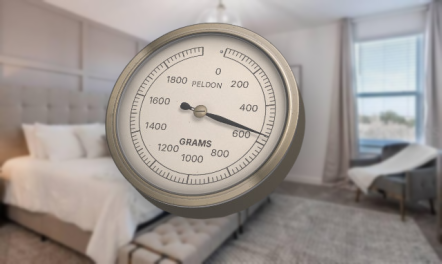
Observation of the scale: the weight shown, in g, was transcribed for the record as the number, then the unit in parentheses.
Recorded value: 560 (g)
